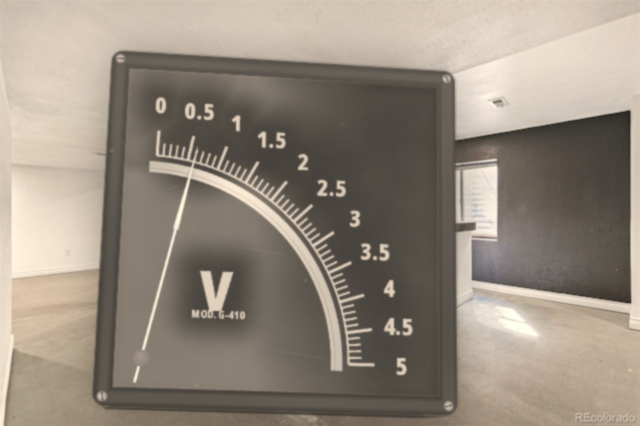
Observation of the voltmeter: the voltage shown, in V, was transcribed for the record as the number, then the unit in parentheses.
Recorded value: 0.6 (V)
